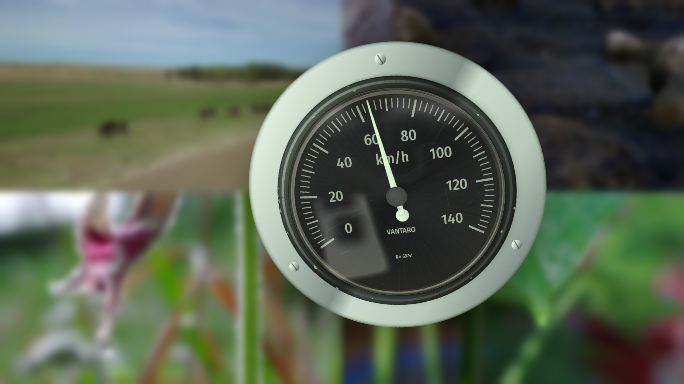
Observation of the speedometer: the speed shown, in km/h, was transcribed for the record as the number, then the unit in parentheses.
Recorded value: 64 (km/h)
